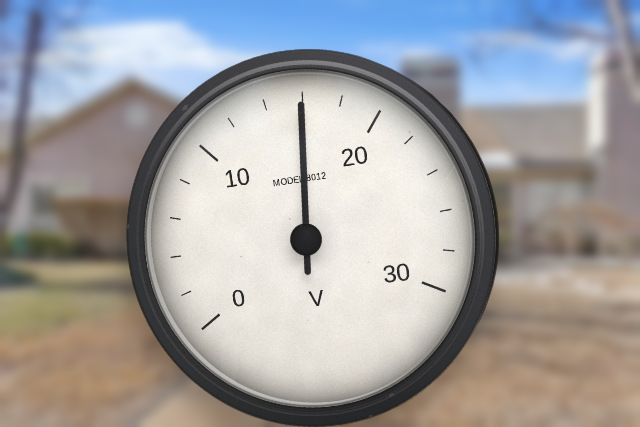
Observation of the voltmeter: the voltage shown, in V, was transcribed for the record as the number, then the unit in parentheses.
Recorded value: 16 (V)
